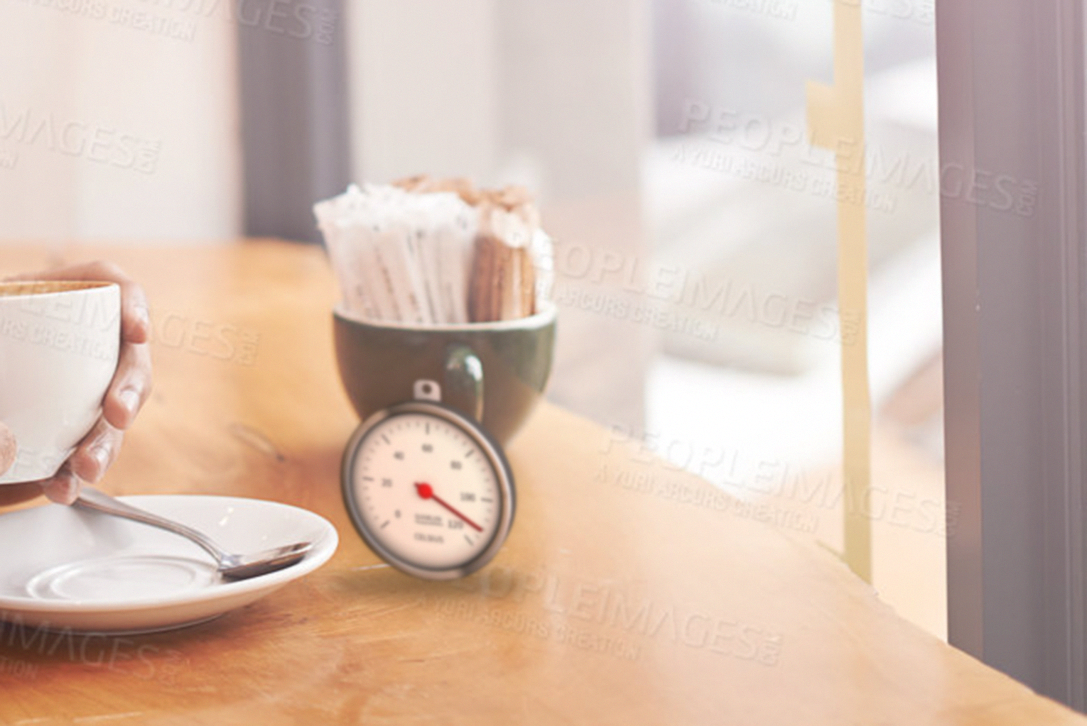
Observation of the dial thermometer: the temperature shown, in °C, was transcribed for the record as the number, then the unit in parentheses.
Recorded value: 112 (°C)
